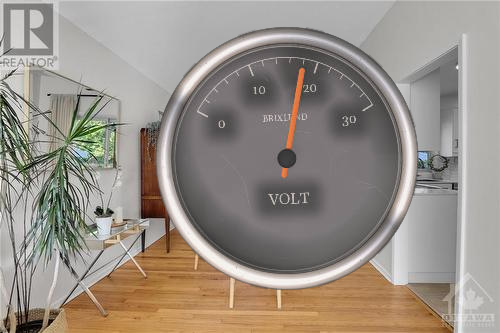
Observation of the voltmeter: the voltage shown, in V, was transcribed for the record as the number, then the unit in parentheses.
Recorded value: 18 (V)
